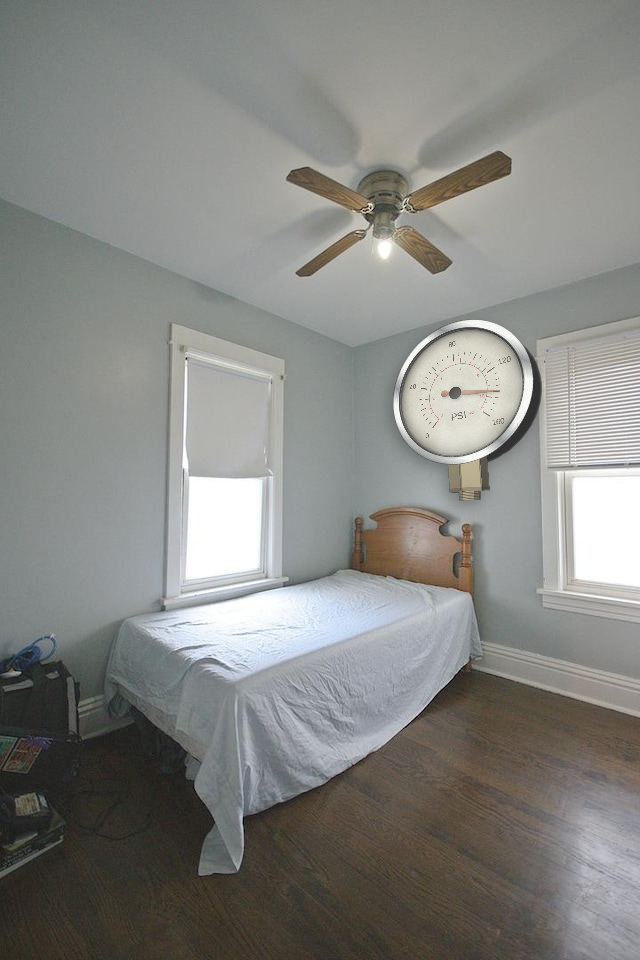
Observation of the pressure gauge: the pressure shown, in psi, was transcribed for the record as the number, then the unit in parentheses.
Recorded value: 140 (psi)
